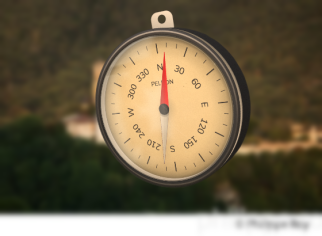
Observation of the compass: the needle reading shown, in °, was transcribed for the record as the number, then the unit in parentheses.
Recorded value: 10 (°)
